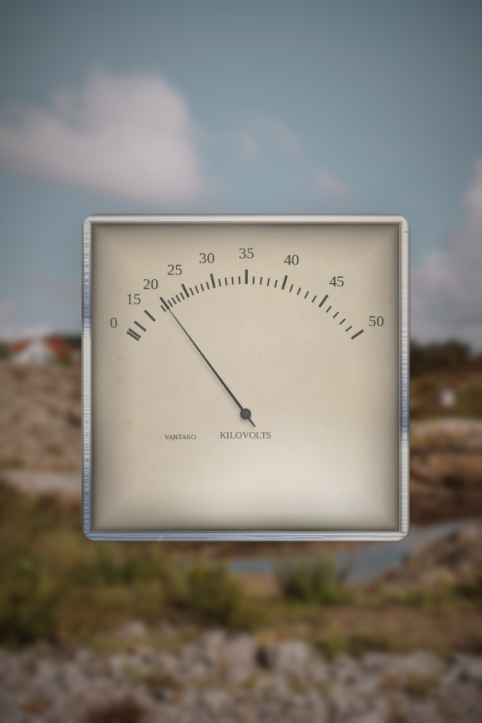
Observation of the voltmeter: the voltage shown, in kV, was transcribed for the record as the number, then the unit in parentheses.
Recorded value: 20 (kV)
